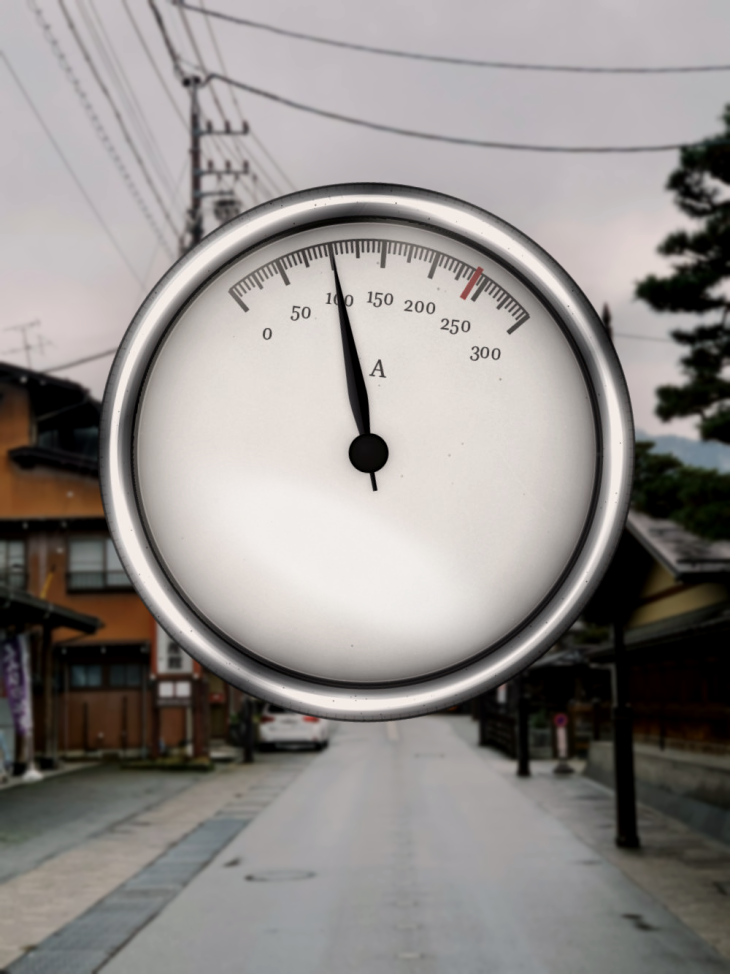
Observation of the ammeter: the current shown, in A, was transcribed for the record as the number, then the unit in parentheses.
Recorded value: 100 (A)
